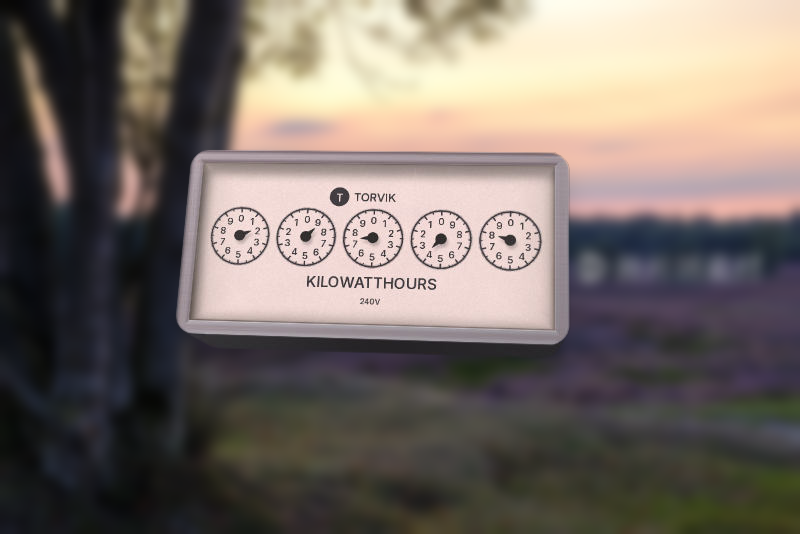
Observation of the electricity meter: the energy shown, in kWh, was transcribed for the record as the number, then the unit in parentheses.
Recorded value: 18738 (kWh)
